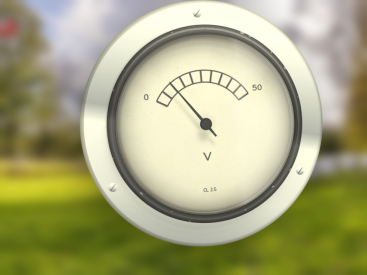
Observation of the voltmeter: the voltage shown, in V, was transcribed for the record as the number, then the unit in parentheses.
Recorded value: 10 (V)
